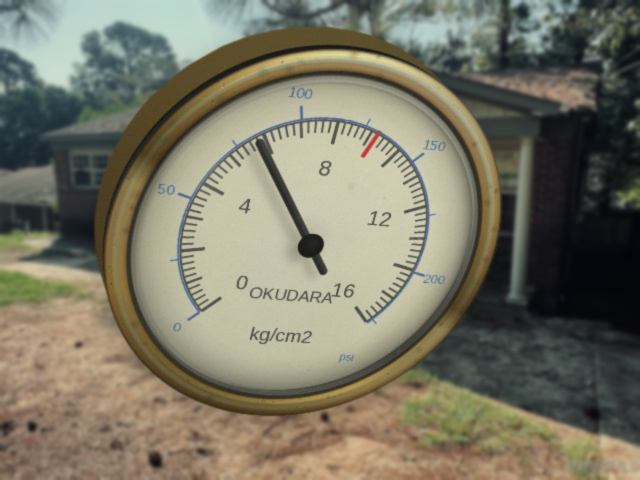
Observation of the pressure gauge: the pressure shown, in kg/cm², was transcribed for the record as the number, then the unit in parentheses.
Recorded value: 5.8 (kg/cm²)
